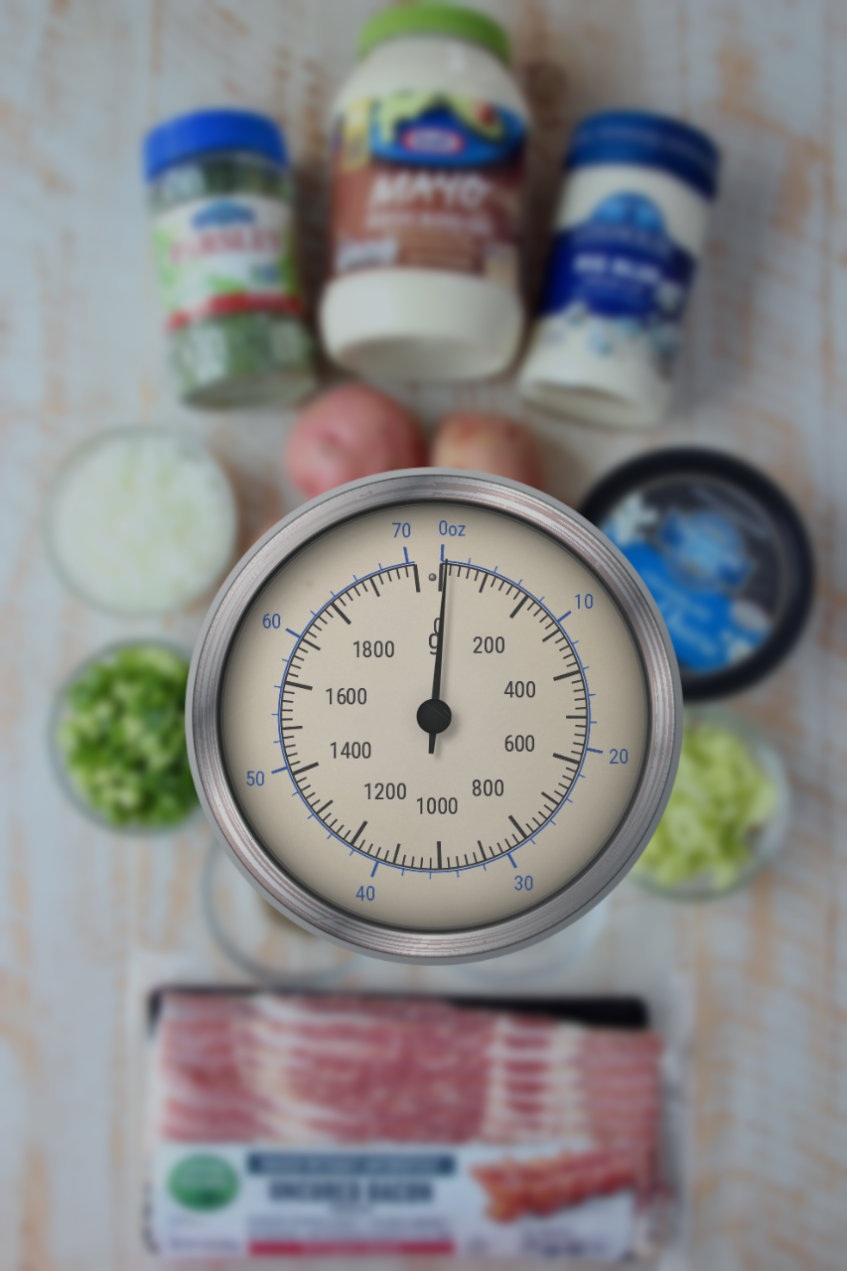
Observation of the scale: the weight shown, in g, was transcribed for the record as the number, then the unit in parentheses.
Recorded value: 10 (g)
